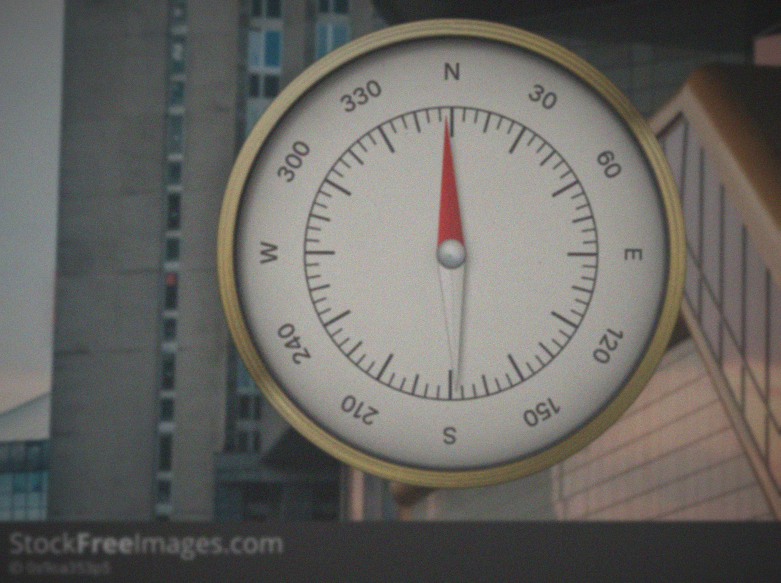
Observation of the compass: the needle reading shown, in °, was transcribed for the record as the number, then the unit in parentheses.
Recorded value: 357.5 (°)
